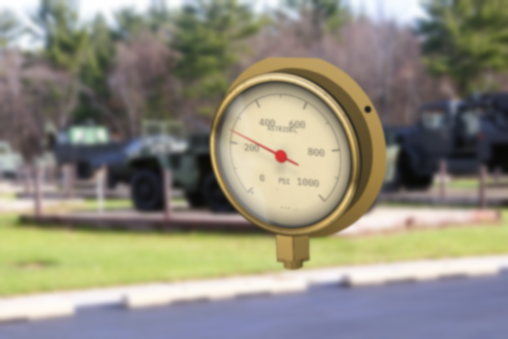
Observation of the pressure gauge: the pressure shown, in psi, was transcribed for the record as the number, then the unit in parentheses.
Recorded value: 250 (psi)
